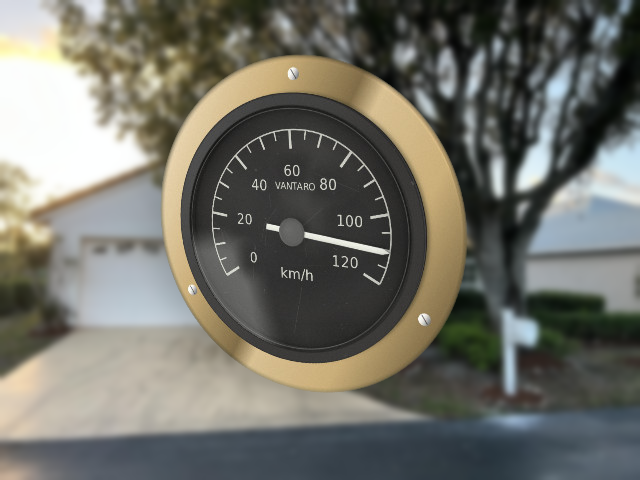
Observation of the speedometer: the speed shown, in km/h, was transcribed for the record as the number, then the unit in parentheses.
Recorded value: 110 (km/h)
